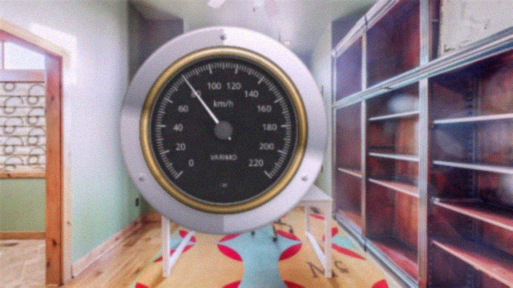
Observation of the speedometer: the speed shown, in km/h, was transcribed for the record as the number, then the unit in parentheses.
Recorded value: 80 (km/h)
